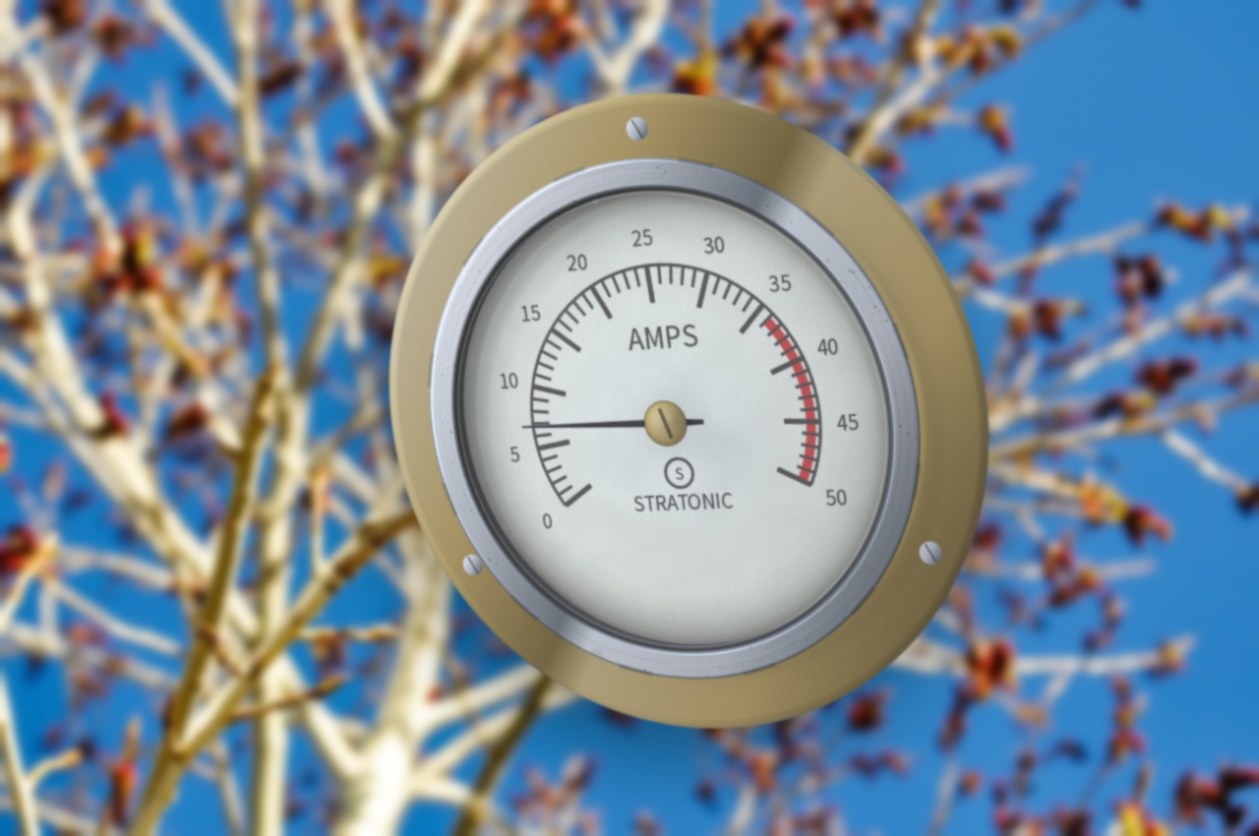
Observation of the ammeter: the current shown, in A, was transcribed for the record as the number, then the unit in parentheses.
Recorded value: 7 (A)
